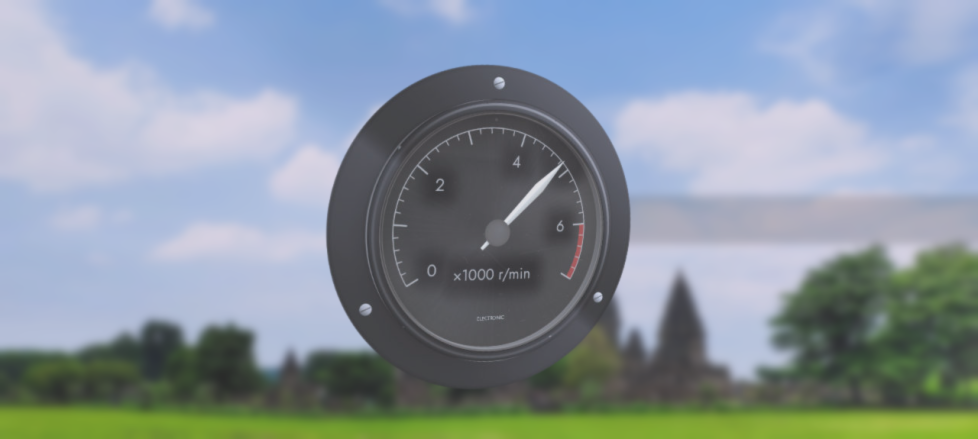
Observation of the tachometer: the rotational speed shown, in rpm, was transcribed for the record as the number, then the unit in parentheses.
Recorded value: 4800 (rpm)
